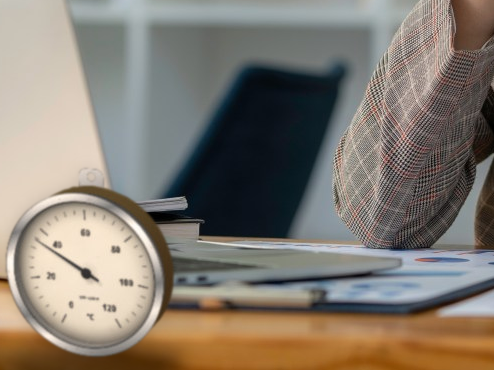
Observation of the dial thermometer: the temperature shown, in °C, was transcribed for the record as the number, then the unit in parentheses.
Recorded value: 36 (°C)
